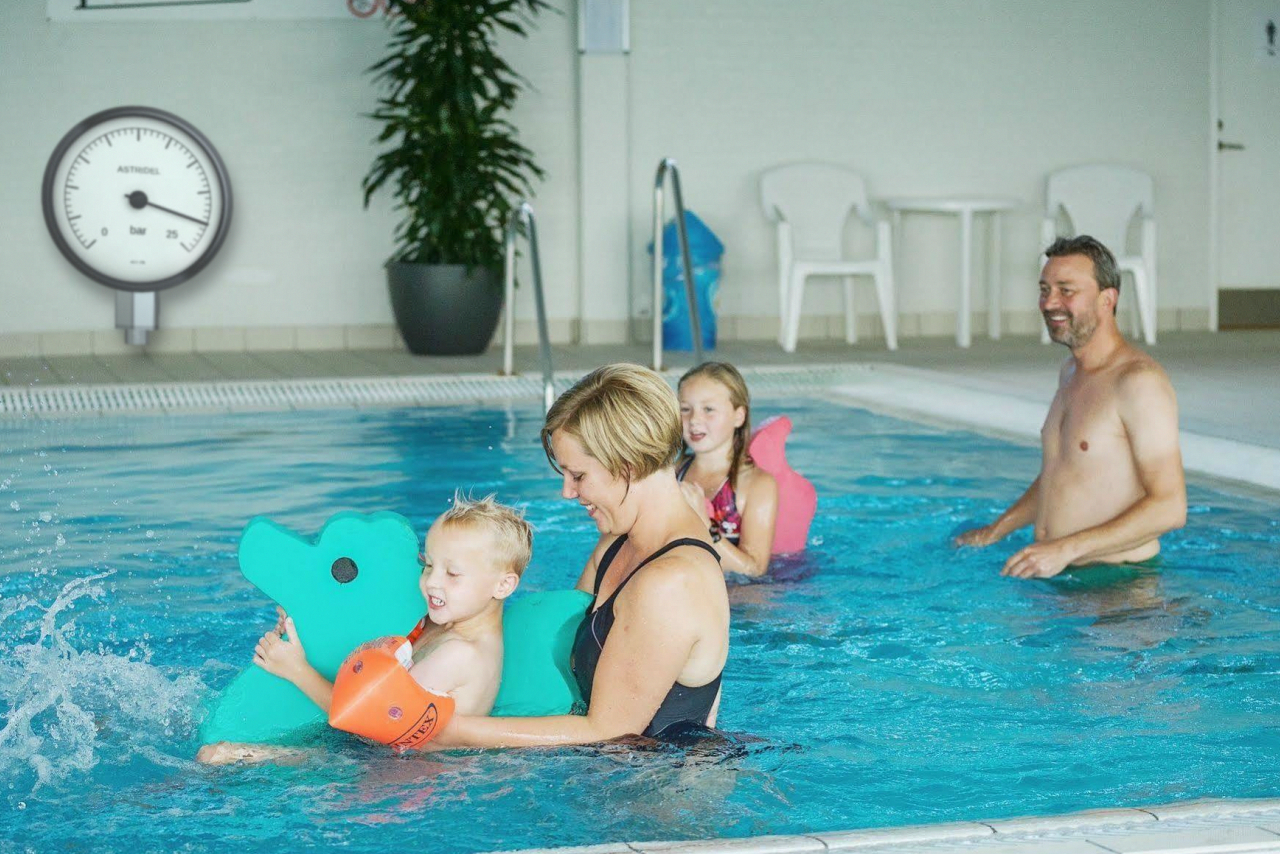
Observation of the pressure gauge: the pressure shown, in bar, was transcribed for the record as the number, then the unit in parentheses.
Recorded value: 22.5 (bar)
